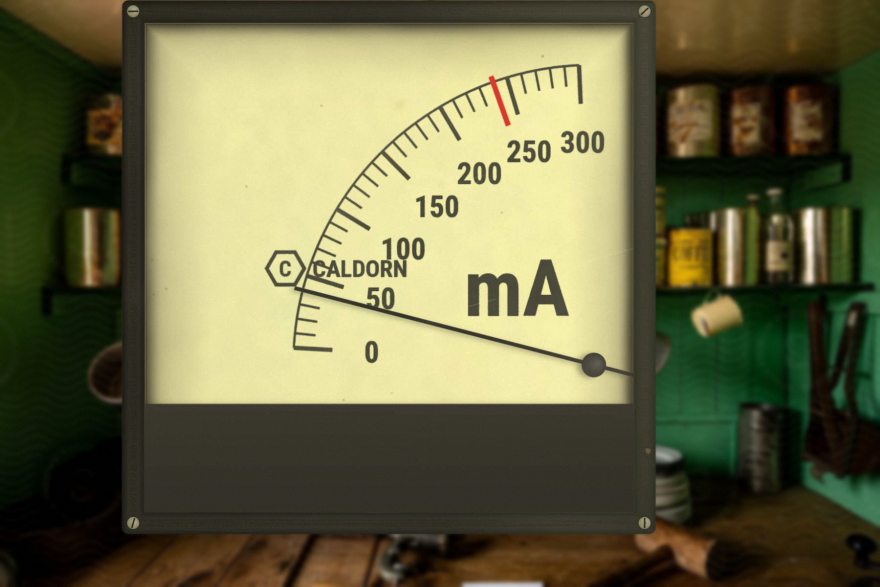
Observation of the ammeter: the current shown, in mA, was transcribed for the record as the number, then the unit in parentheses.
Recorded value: 40 (mA)
